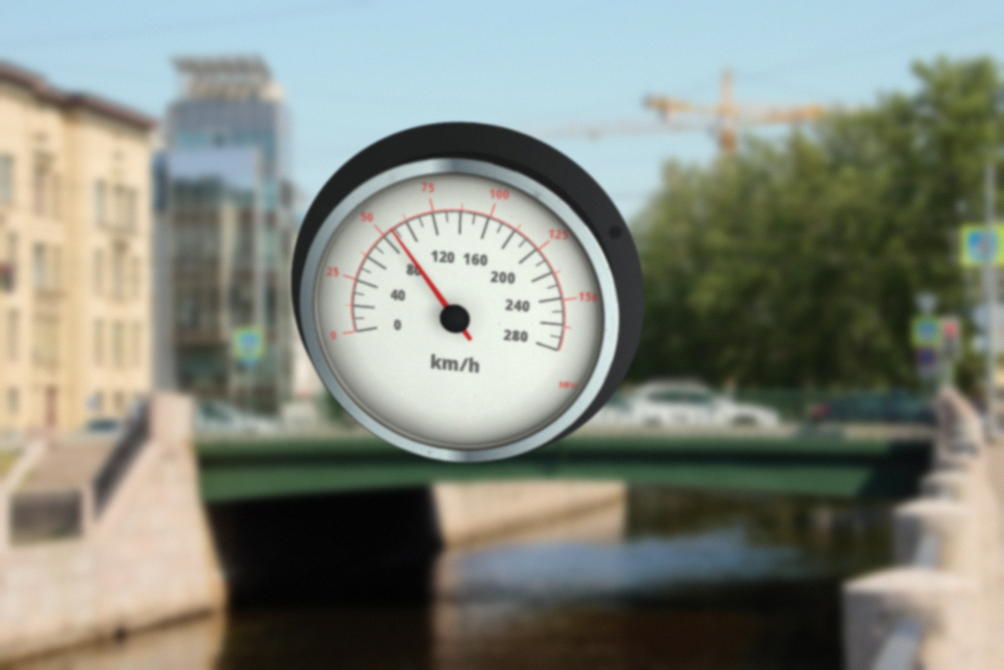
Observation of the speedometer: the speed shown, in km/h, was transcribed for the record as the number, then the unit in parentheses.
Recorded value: 90 (km/h)
